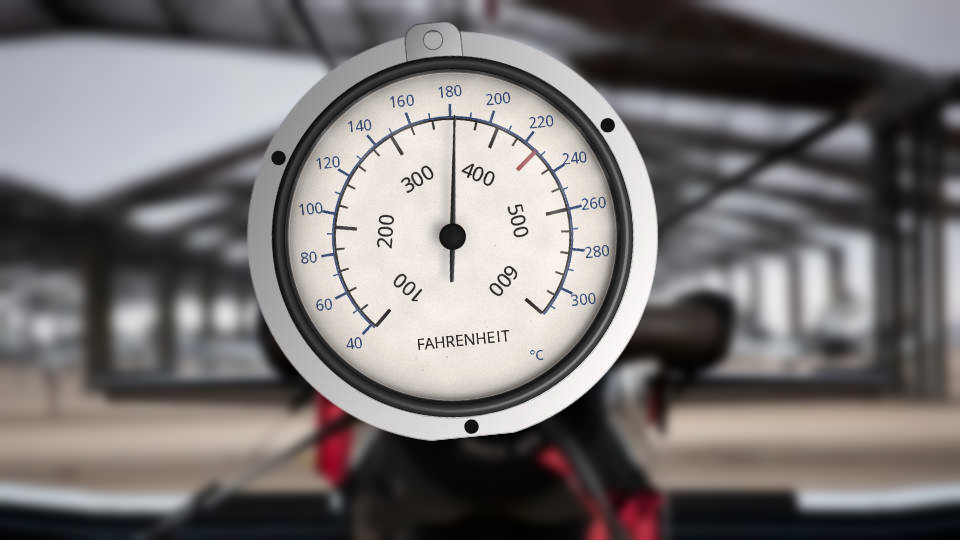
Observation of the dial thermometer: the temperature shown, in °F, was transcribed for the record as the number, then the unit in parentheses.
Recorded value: 360 (°F)
